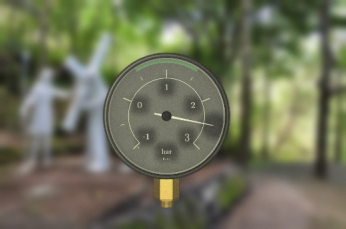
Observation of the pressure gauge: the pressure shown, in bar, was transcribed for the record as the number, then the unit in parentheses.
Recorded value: 2.5 (bar)
